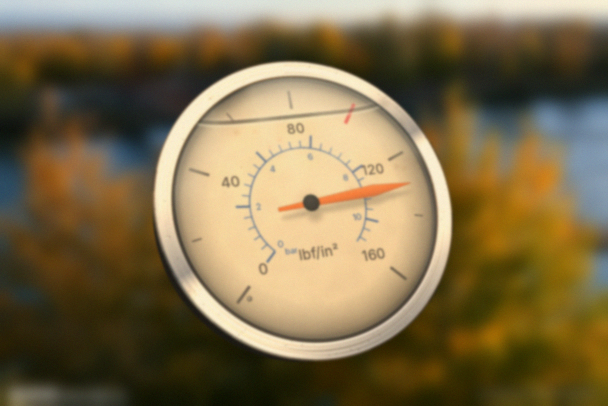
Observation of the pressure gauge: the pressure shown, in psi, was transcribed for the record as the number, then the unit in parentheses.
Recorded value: 130 (psi)
